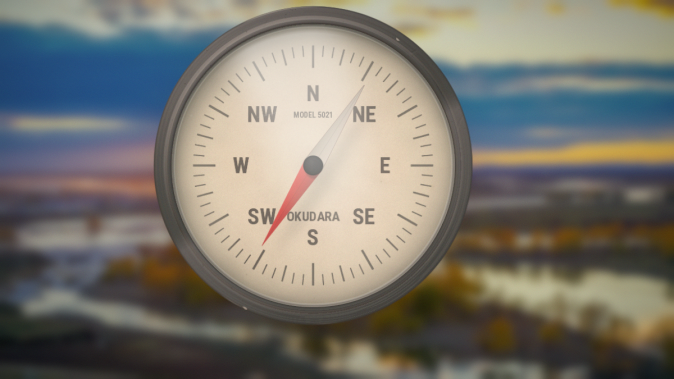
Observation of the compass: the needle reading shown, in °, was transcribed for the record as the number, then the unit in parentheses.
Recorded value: 212.5 (°)
